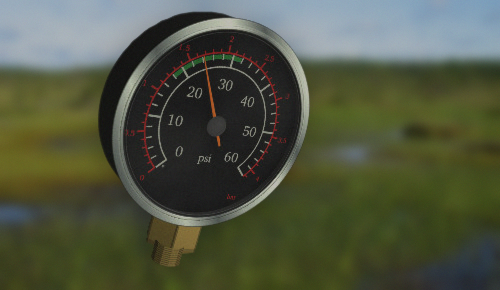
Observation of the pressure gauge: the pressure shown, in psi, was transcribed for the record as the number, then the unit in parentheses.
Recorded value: 24 (psi)
